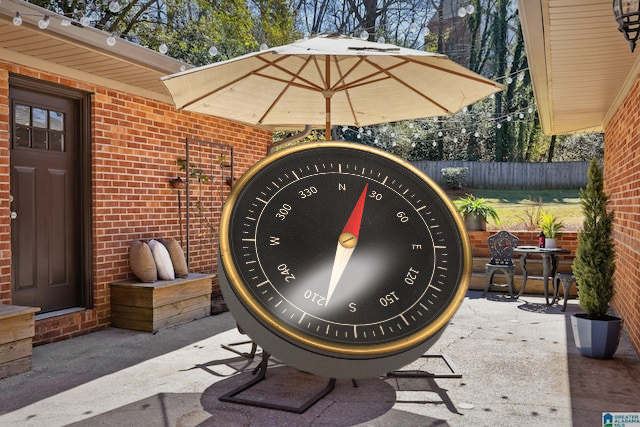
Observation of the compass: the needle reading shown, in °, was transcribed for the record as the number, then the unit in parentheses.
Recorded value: 20 (°)
